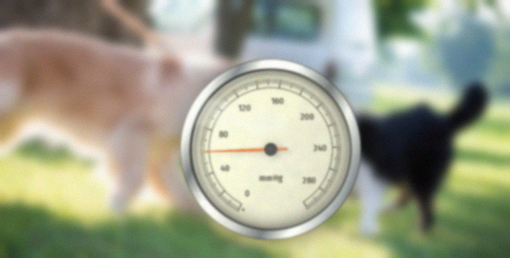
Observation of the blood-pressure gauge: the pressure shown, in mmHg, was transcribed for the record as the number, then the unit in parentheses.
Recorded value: 60 (mmHg)
